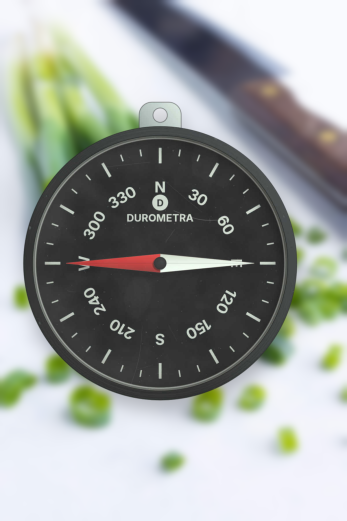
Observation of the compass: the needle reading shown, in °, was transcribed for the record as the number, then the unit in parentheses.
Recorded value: 270 (°)
